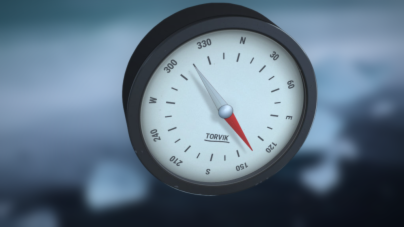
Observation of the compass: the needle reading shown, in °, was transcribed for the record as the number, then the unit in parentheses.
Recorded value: 135 (°)
